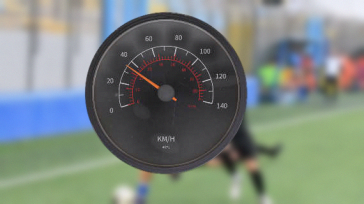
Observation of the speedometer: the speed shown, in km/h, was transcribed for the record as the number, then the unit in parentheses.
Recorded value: 35 (km/h)
